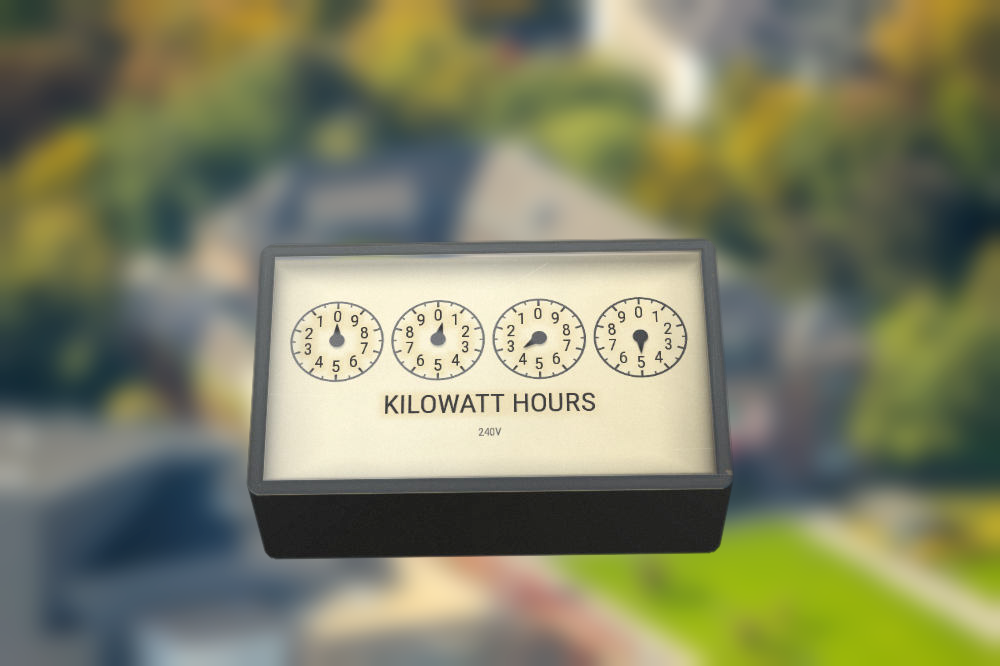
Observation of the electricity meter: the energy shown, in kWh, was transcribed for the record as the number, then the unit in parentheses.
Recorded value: 35 (kWh)
